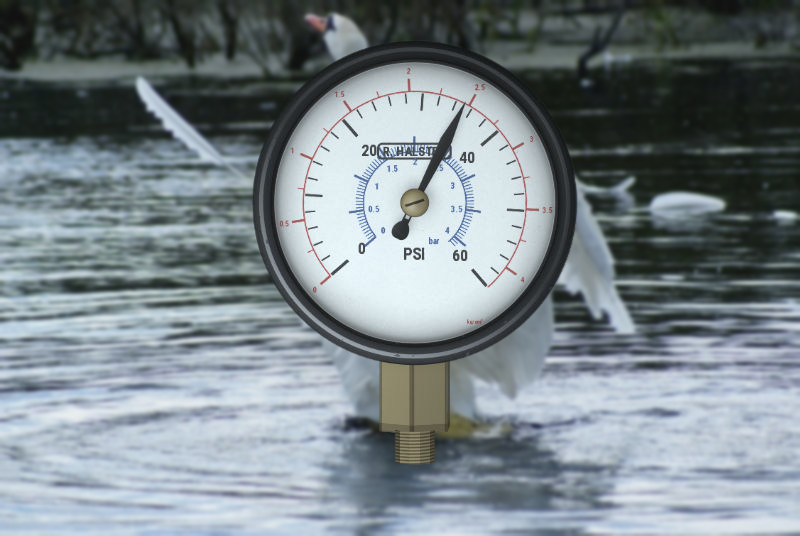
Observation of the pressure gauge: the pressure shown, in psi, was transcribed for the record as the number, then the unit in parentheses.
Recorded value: 35 (psi)
